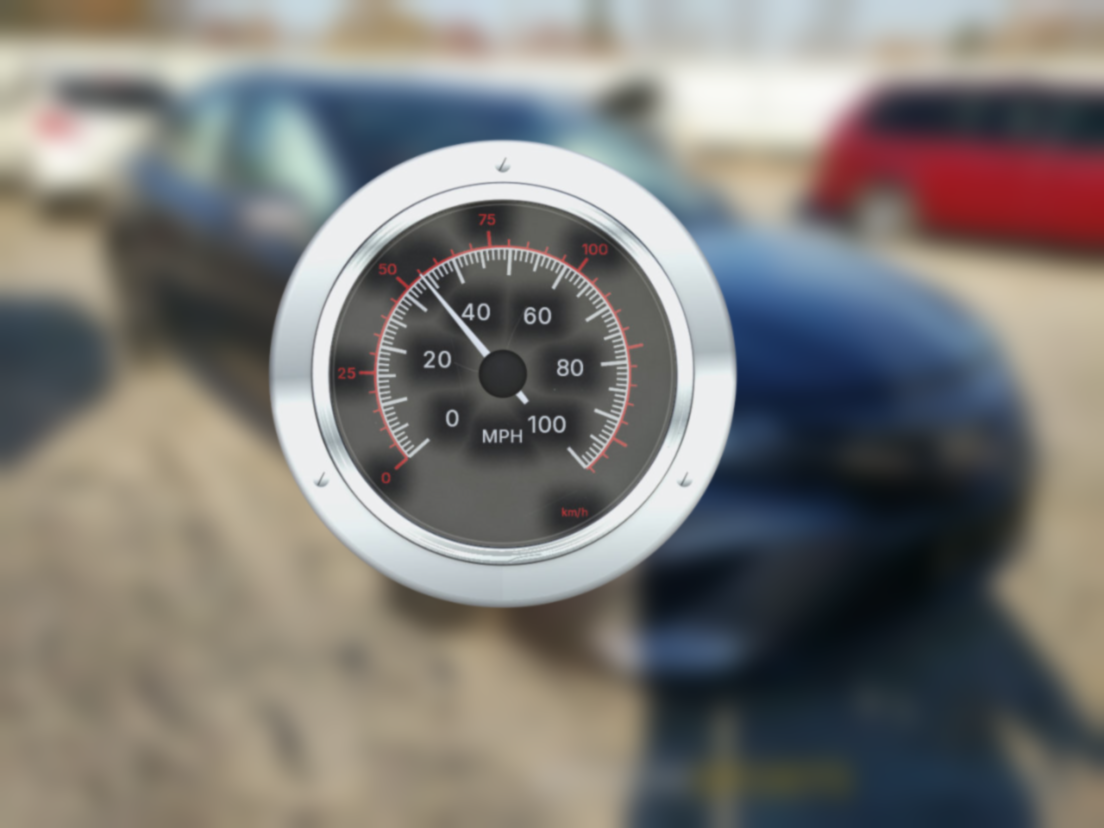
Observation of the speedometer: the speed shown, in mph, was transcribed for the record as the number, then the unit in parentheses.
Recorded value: 34 (mph)
